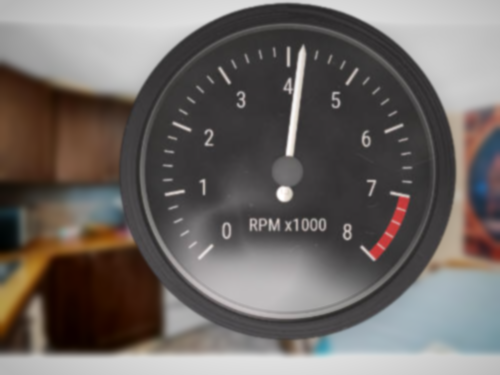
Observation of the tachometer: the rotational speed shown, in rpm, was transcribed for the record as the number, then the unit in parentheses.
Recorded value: 4200 (rpm)
